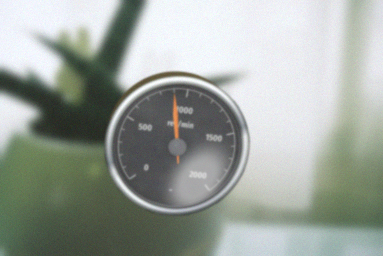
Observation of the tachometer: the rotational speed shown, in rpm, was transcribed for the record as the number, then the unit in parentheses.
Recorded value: 900 (rpm)
